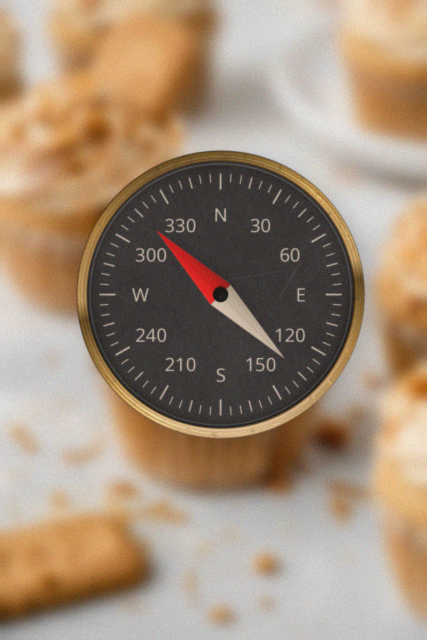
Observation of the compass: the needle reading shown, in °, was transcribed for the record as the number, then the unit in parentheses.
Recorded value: 315 (°)
